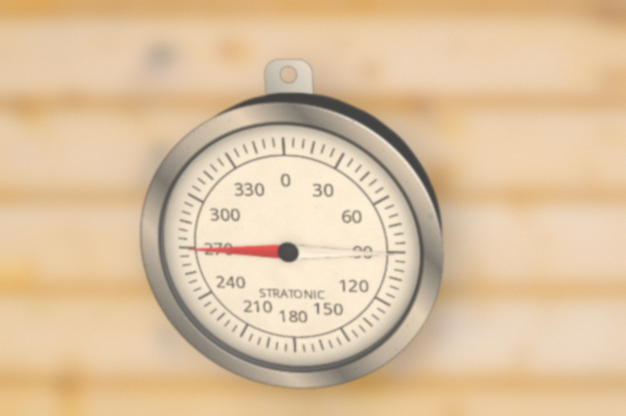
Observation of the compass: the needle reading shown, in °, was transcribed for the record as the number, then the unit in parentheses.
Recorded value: 270 (°)
